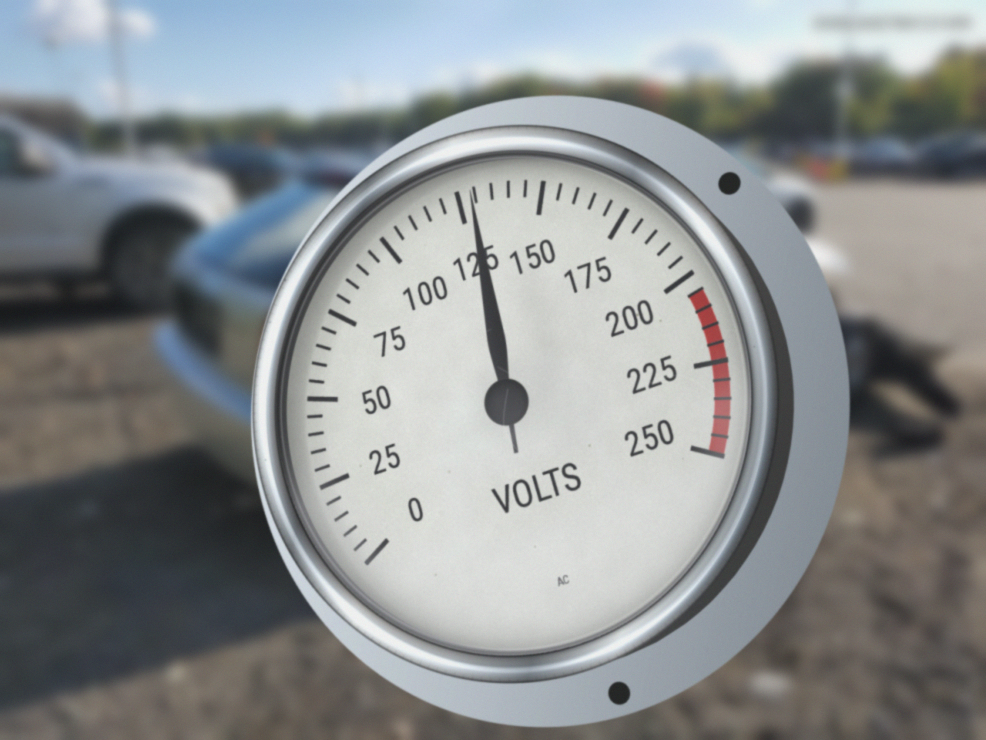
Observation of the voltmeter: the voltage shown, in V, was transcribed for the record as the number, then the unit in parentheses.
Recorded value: 130 (V)
